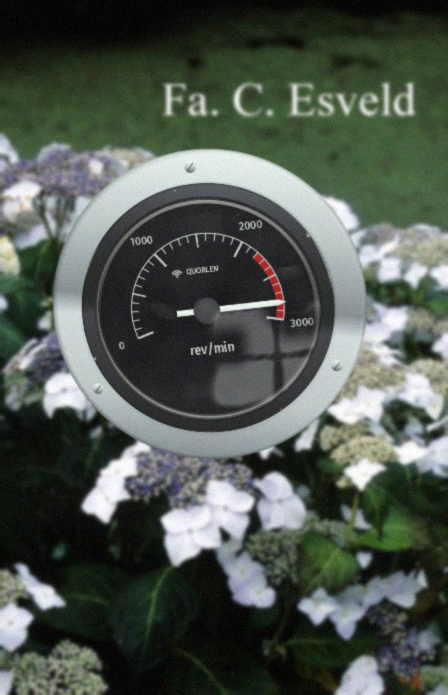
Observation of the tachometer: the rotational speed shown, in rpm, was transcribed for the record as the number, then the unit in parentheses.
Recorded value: 2800 (rpm)
